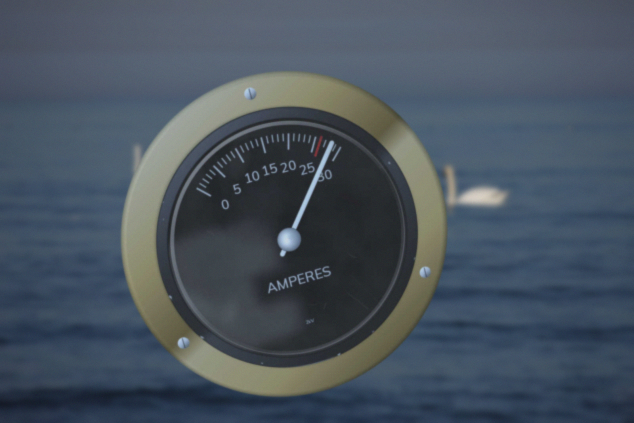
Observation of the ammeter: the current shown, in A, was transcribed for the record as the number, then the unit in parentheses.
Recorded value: 28 (A)
